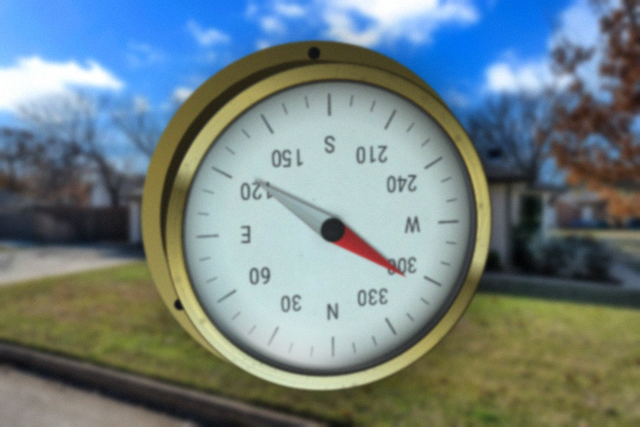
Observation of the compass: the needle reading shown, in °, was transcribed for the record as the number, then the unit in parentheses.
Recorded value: 305 (°)
